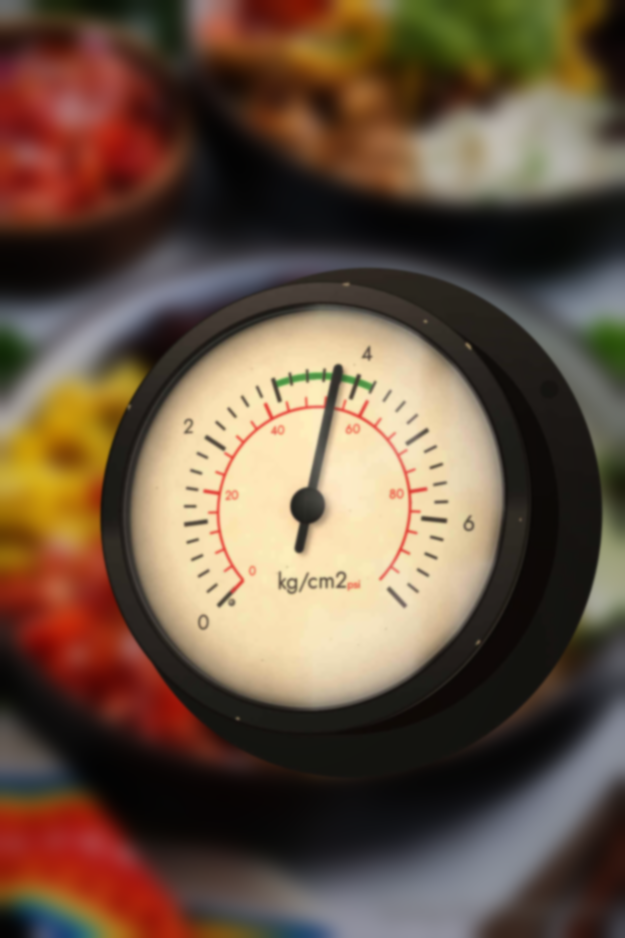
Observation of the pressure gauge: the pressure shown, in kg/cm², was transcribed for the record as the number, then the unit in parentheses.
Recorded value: 3.8 (kg/cm²)
